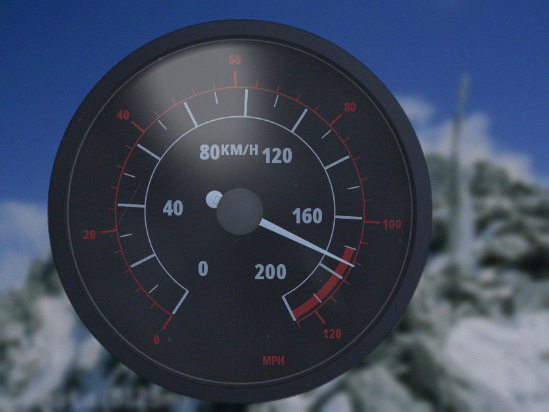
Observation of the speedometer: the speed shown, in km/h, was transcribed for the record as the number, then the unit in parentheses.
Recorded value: 175 (km/h)
